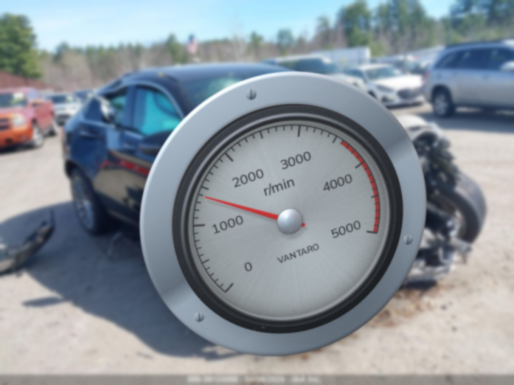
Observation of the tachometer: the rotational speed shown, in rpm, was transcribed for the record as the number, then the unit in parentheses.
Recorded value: 1400 (rpm)
